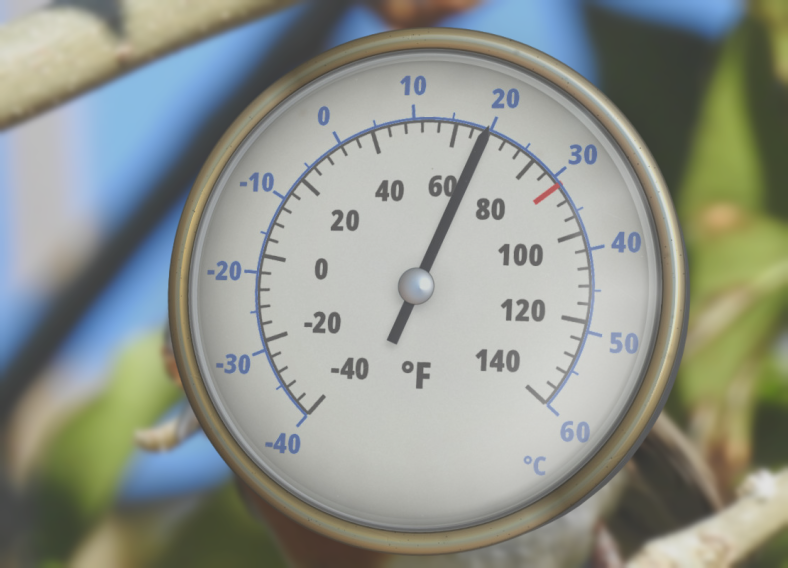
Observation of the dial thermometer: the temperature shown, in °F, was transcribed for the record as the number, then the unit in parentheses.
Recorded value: 68 (°F)
